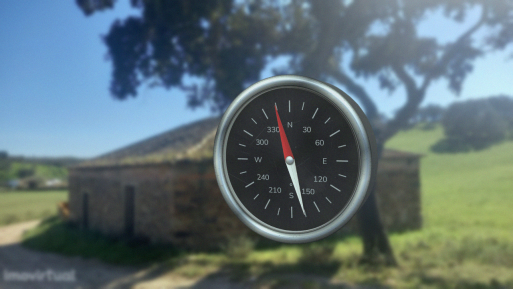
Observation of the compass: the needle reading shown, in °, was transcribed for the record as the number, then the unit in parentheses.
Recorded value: 345 (°)
